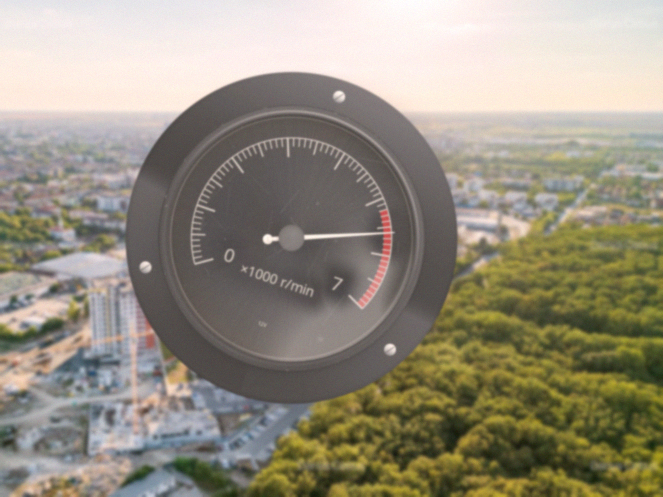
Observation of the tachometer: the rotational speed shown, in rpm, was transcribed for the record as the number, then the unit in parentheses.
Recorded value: 5600 (rpm)
